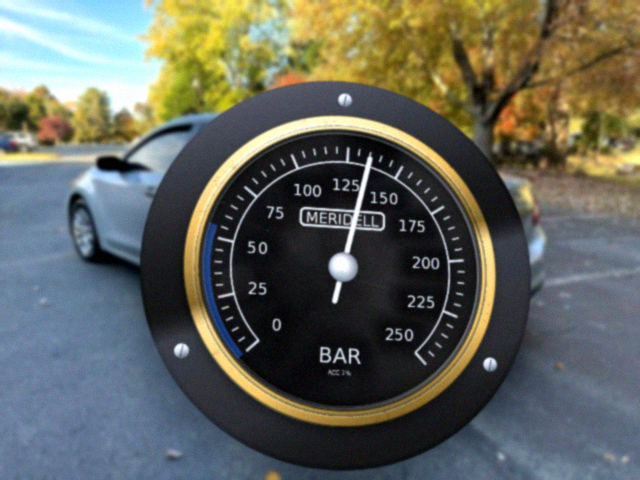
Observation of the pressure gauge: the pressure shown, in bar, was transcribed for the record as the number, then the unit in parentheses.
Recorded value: 135 (bar)
